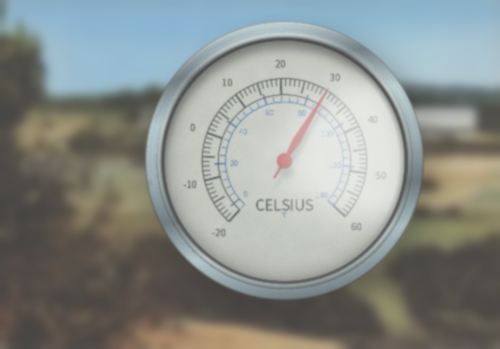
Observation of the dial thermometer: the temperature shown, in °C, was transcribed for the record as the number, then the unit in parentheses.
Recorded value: 30 (°C)
